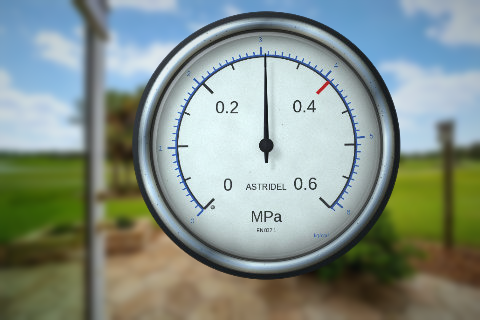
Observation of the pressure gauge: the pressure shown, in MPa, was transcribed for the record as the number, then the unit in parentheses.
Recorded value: 0.3 (MPa)
